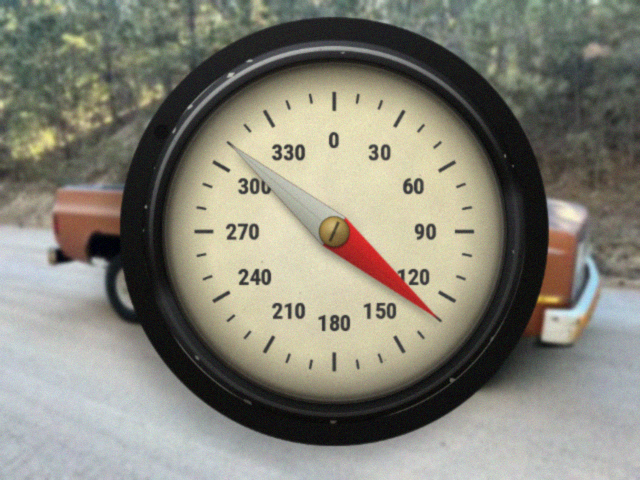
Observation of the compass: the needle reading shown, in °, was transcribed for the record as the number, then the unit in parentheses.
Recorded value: 130 (°)
